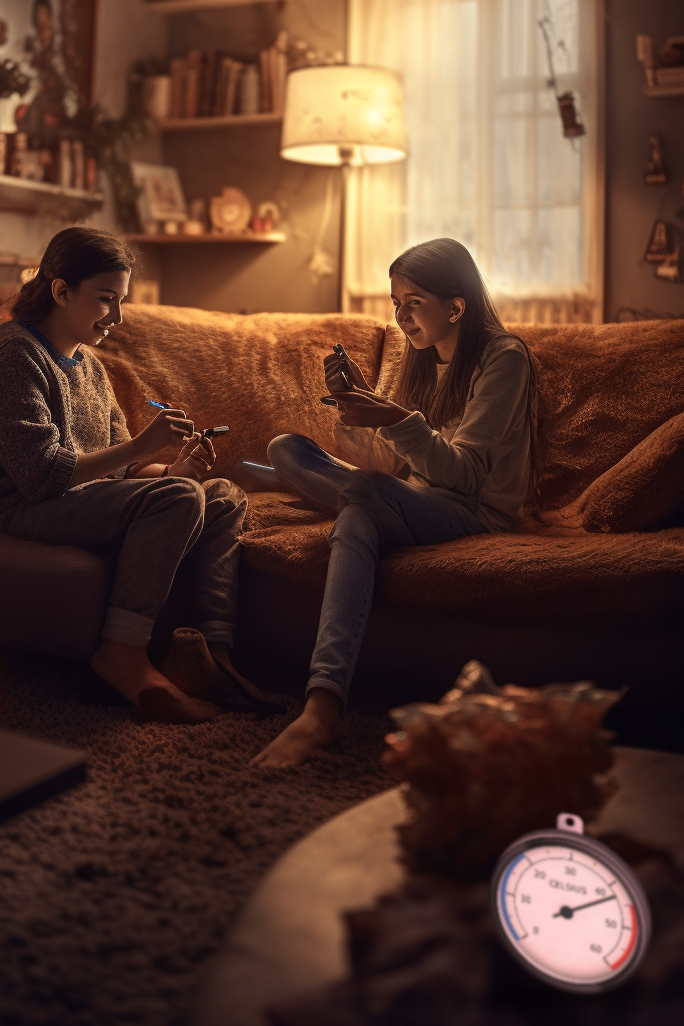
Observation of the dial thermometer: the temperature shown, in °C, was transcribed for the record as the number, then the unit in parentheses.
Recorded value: 42.5 (°C)
